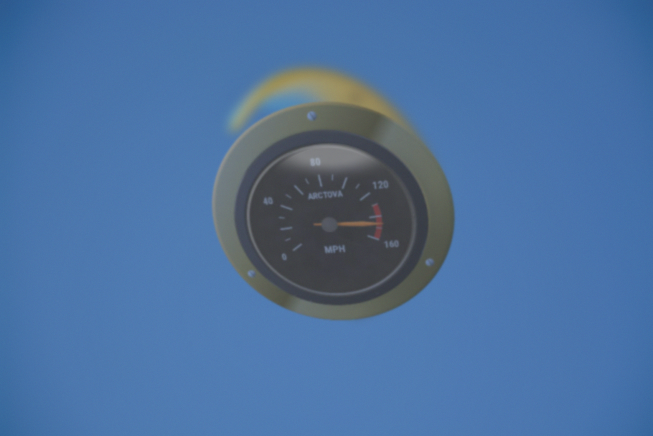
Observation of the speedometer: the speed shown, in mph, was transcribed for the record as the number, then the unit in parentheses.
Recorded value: 145 (mph)
